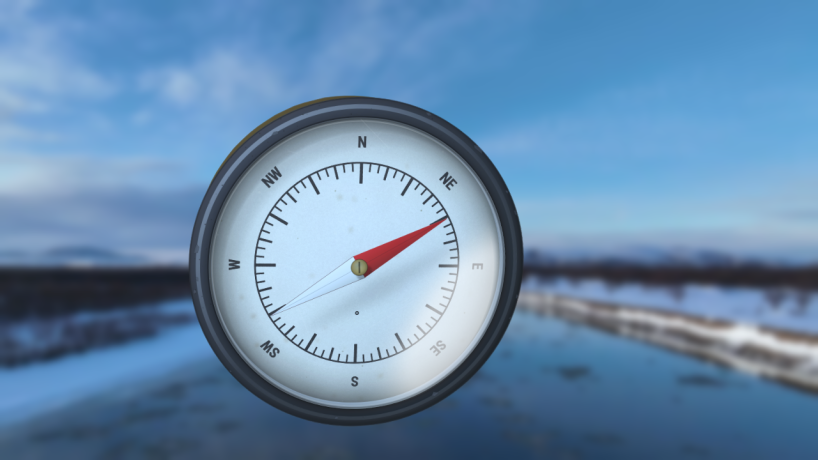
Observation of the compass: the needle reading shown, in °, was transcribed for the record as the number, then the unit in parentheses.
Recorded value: 60 (°)
